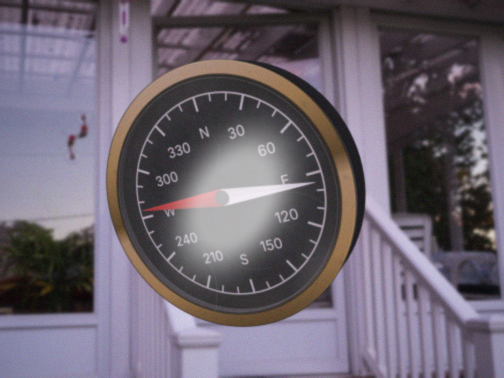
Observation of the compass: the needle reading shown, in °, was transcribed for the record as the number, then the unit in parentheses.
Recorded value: 275 (°)
